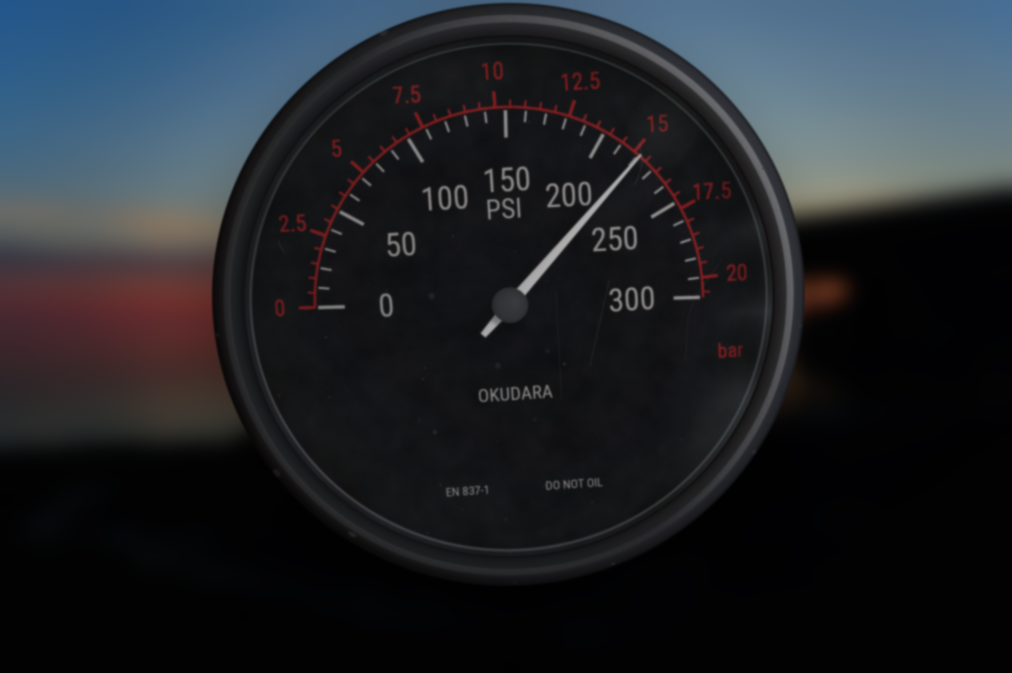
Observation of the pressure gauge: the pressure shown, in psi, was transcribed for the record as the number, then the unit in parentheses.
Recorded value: 220 (psi)
